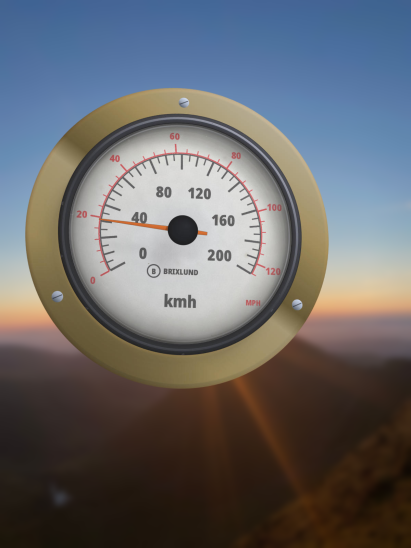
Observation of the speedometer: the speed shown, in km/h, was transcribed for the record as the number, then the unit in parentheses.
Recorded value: 30 (km/h)
